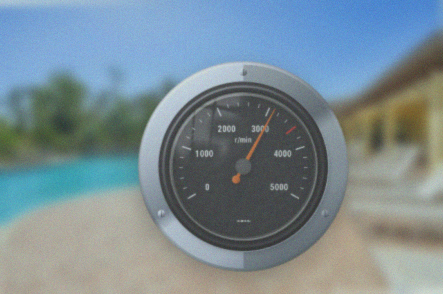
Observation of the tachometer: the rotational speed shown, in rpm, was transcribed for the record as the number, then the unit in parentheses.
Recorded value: 3100 (rpm)
